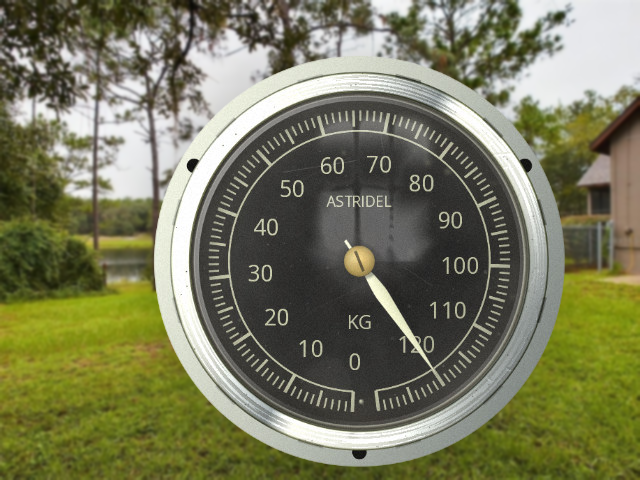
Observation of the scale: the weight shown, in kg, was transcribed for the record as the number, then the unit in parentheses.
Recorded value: 120 (kg)
